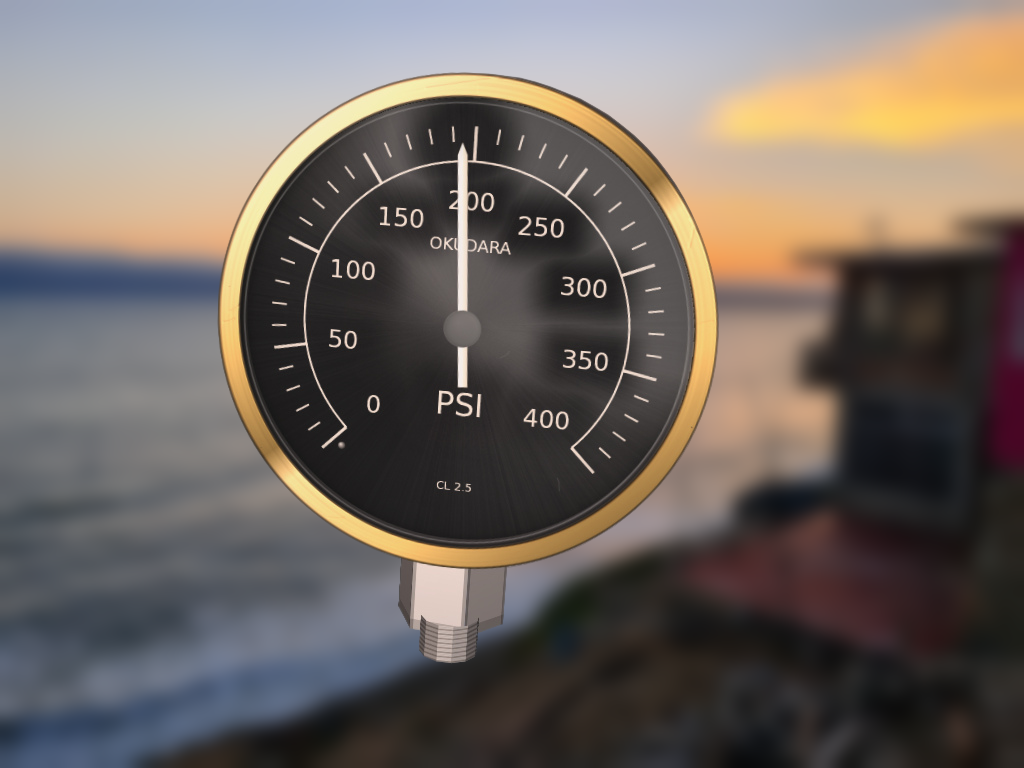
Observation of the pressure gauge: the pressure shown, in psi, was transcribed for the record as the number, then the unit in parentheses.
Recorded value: 195 (psi)
